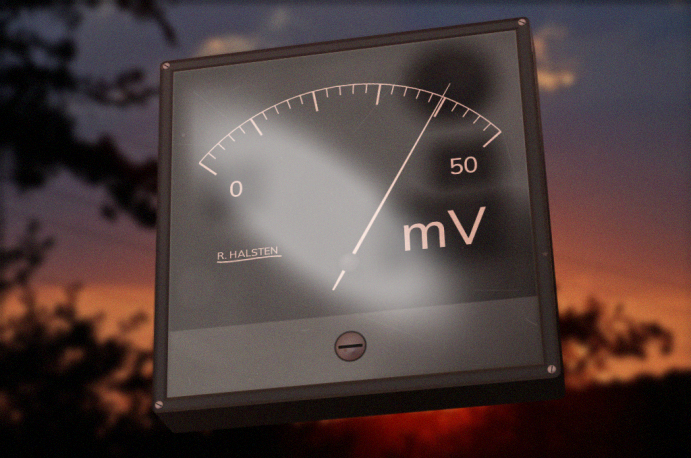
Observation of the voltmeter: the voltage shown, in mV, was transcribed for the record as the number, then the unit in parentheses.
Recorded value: 40 (mV)
